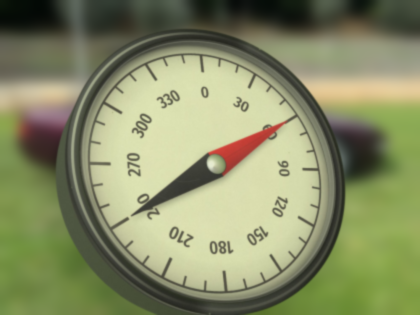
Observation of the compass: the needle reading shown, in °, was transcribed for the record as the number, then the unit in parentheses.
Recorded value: 60 (°)
